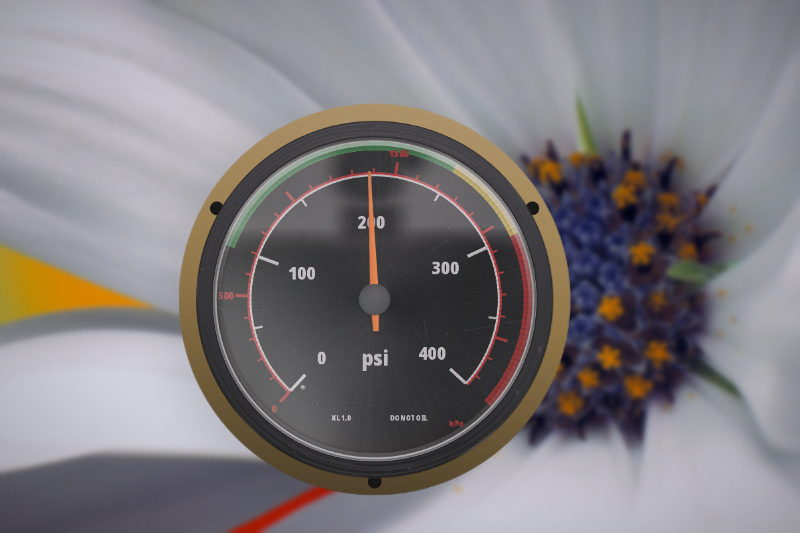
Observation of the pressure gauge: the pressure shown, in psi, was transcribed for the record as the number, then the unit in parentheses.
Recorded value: 200 (psi)
